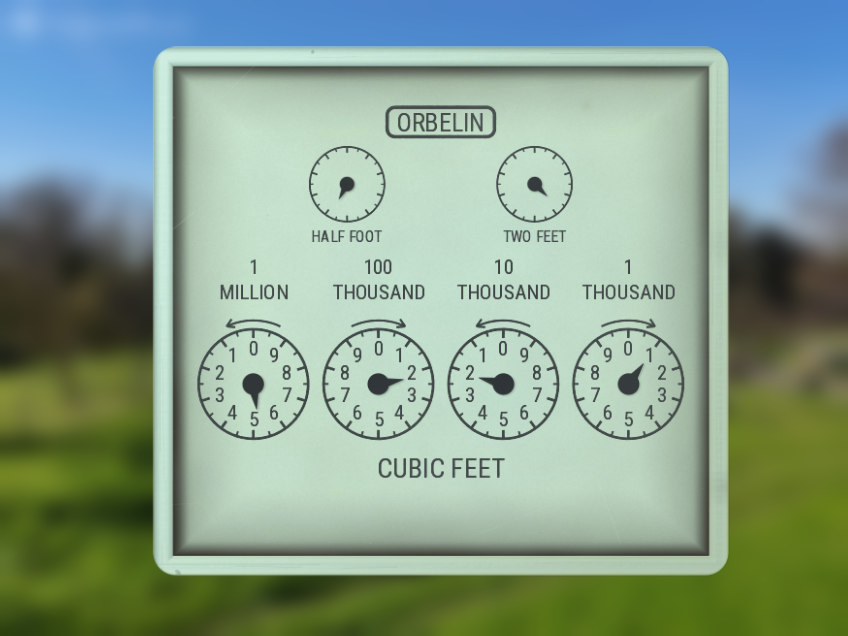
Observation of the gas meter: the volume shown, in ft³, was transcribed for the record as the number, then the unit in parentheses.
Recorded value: 522100 (ft³)
